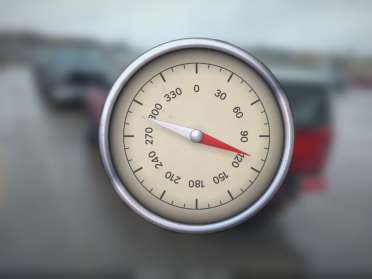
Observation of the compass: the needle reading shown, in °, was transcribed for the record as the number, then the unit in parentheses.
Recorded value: 110 (°)
